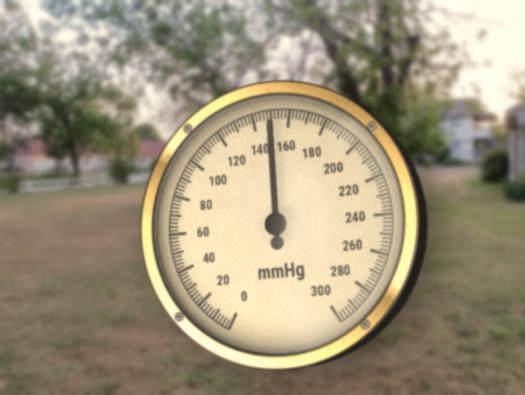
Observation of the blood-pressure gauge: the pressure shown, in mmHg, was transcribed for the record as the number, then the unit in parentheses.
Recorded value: 150 (mmHg)
